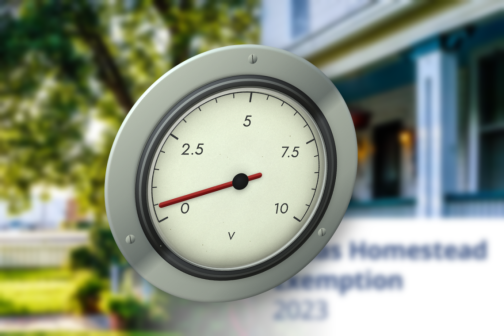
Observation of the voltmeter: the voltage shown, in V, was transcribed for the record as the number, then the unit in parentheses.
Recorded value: 0.5 (V)
